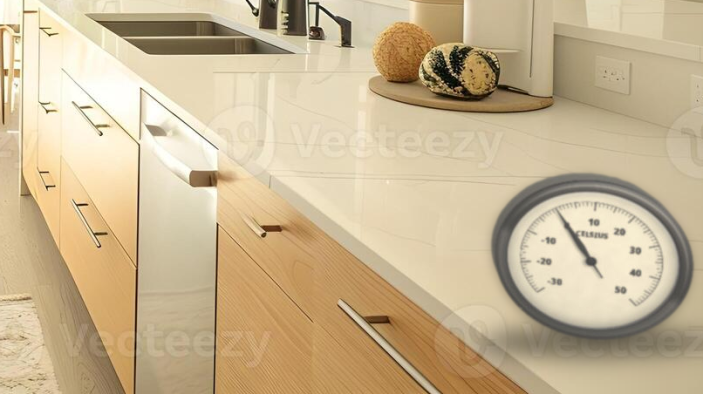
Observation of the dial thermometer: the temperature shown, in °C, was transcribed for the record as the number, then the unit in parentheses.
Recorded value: 0 (°C)
